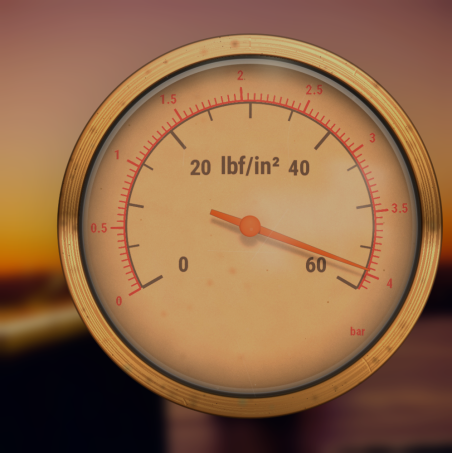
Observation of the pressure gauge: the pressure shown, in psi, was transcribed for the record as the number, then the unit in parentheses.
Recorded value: 57.5 (psi)
